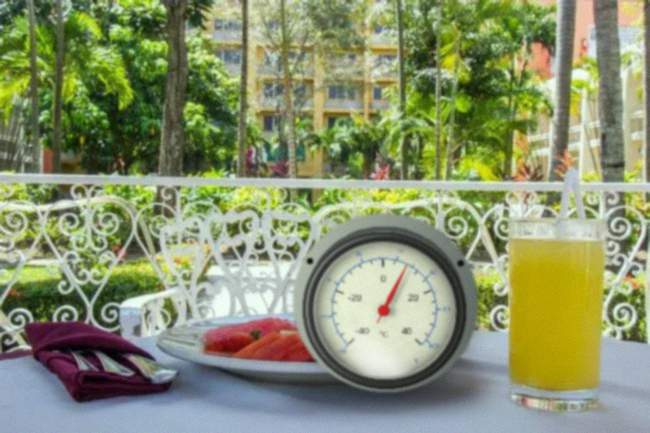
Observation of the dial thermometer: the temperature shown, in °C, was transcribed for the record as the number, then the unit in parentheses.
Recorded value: 8 (°C)
